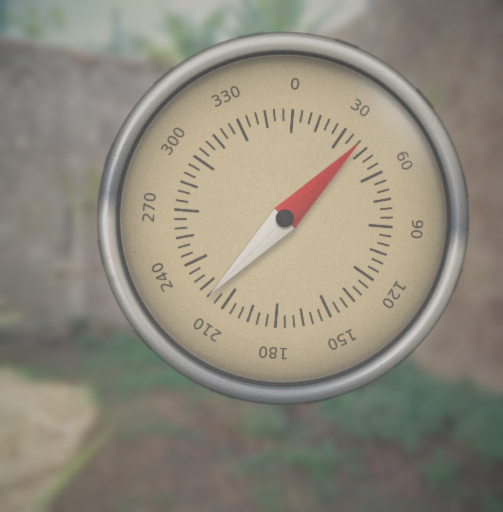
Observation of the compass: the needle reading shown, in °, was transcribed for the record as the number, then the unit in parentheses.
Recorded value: 40 (°)
